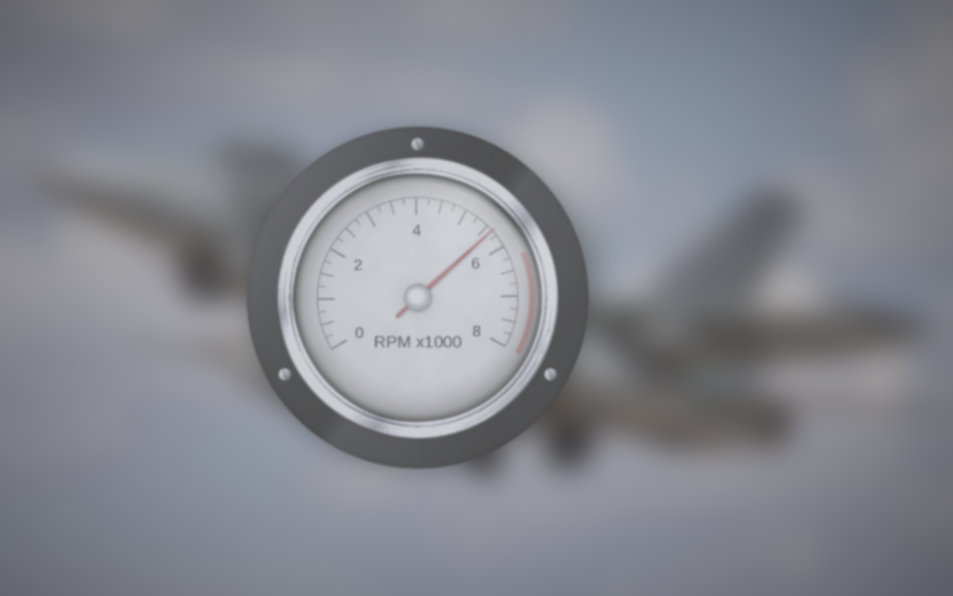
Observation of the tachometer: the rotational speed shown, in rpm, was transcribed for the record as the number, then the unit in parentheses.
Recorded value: 5625 (rpm)
